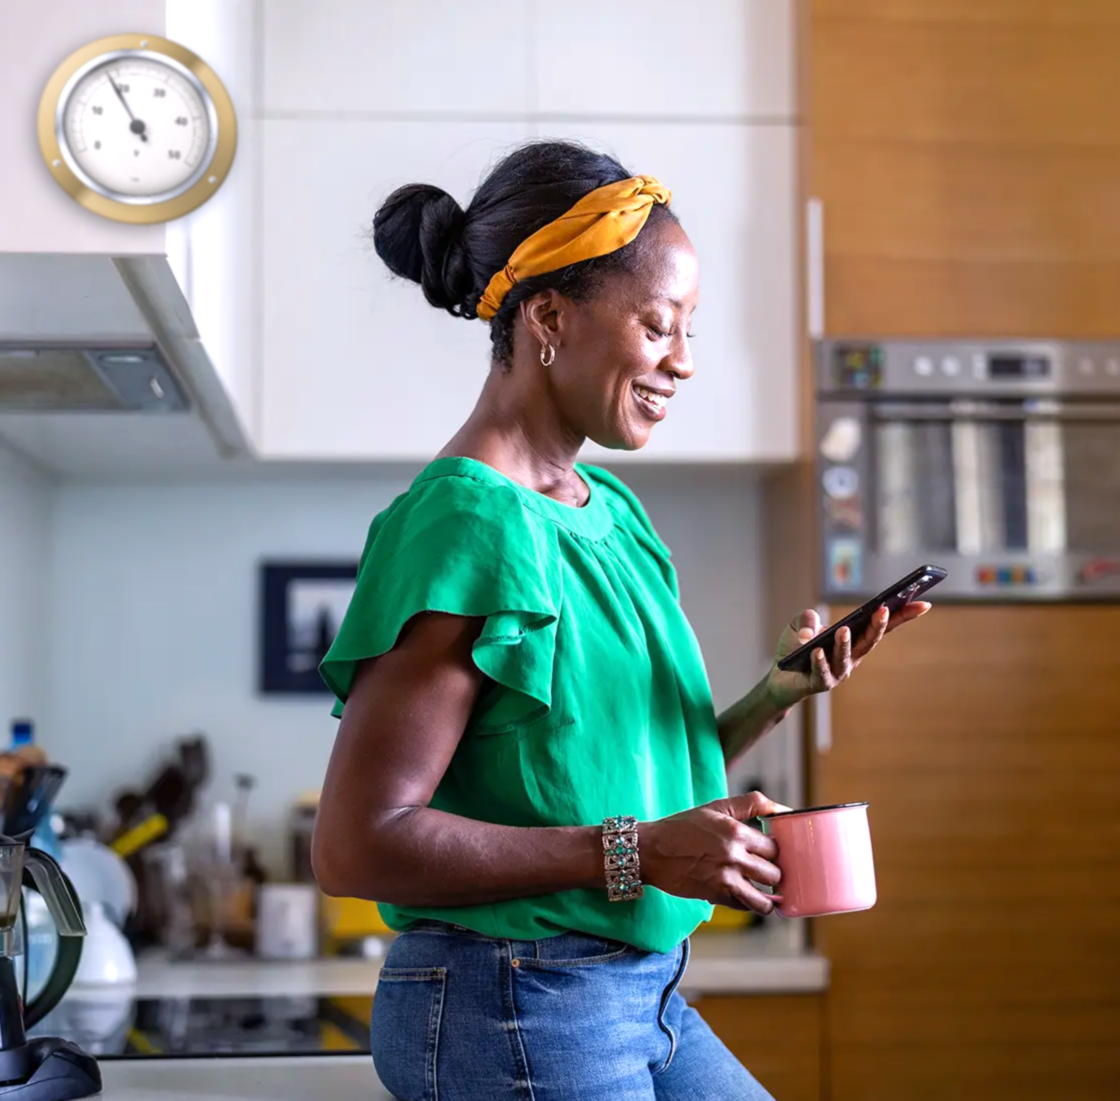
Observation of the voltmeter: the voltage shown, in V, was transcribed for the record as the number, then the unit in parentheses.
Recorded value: 18 (V)
